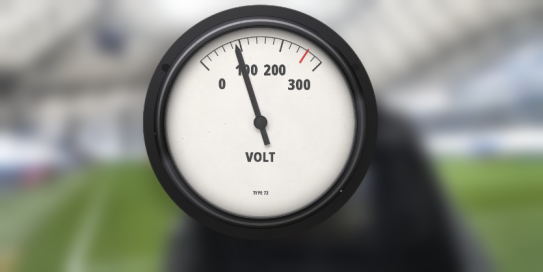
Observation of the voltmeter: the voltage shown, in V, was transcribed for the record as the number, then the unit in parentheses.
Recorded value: 90 (V)
